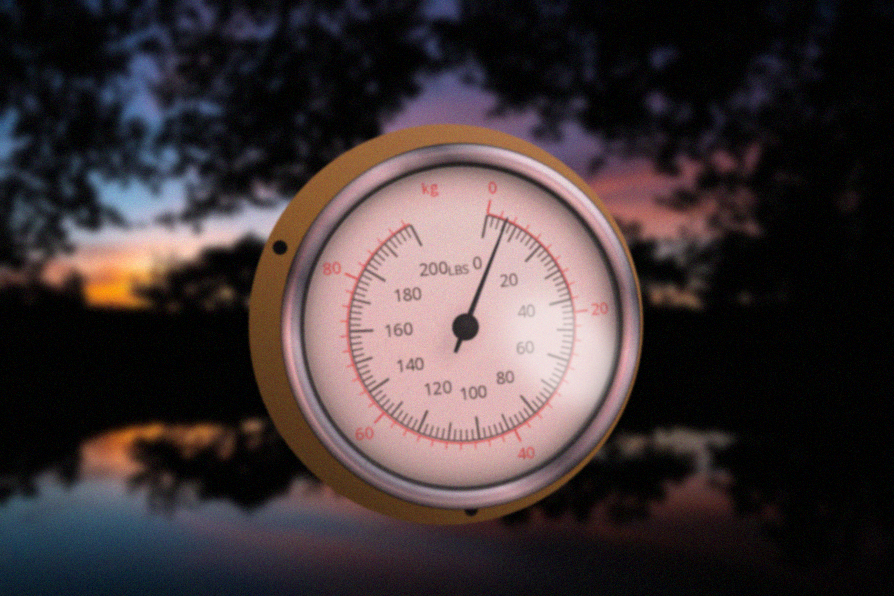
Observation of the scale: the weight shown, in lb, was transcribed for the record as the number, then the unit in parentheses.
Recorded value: 6 (lb)
